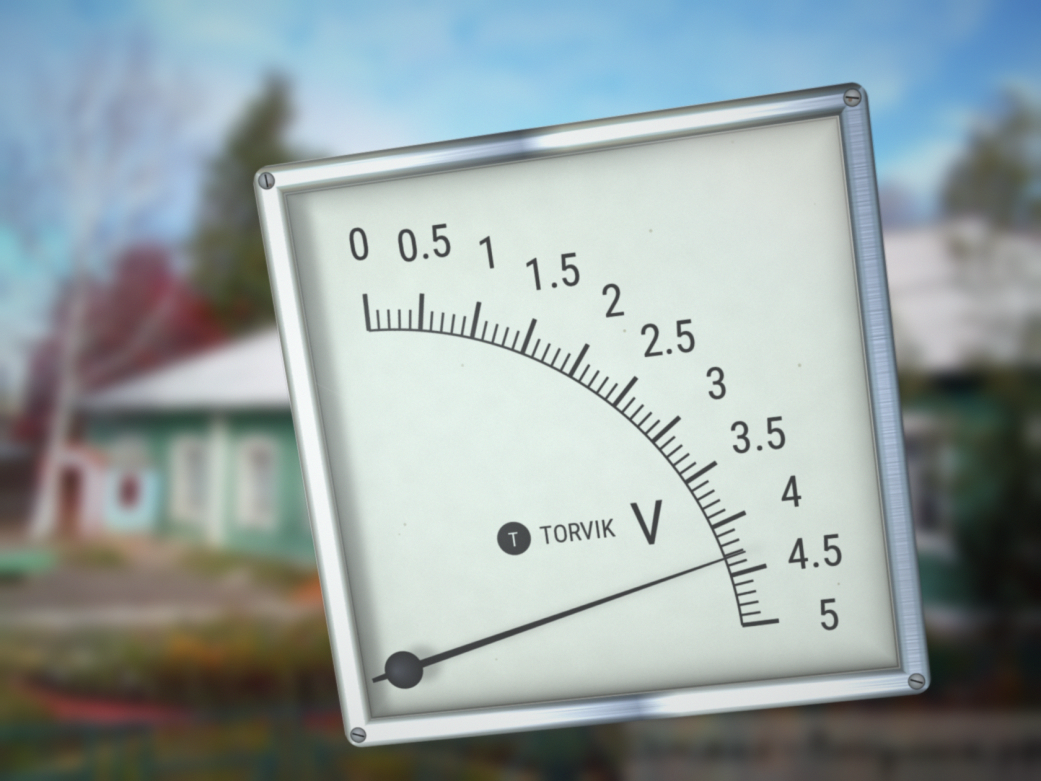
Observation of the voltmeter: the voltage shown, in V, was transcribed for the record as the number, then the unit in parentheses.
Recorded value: 4.3 (V)
